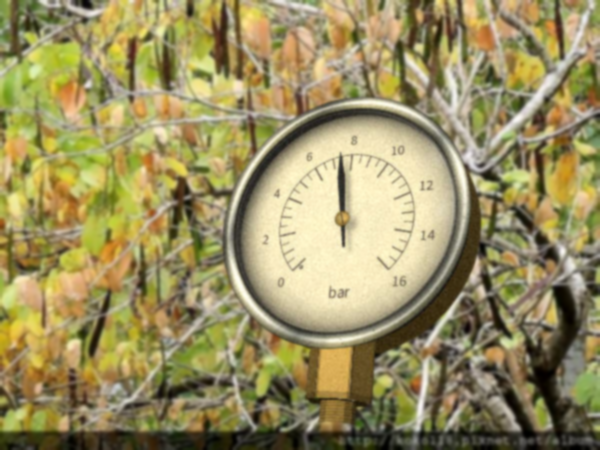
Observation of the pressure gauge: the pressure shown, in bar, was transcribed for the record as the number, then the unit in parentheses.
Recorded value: 7.5 (bar)
